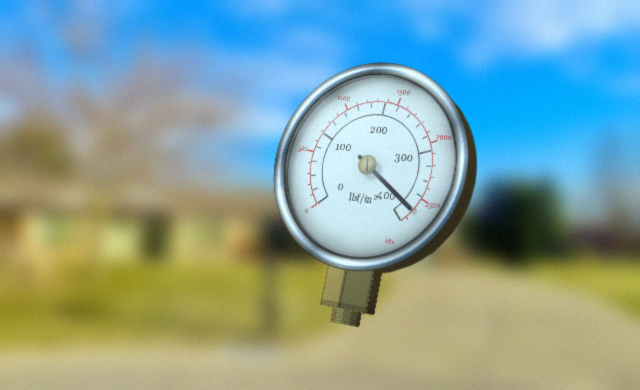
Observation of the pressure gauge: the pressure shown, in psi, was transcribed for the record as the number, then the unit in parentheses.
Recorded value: 380 (psi)
